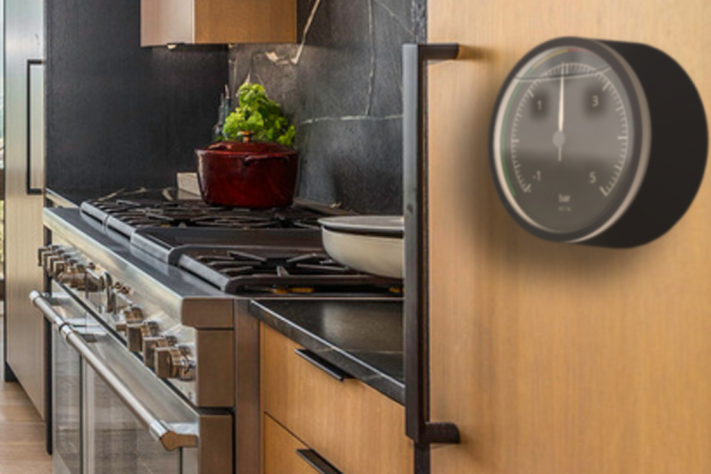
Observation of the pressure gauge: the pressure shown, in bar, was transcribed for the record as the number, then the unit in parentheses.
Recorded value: 2 (bar)
